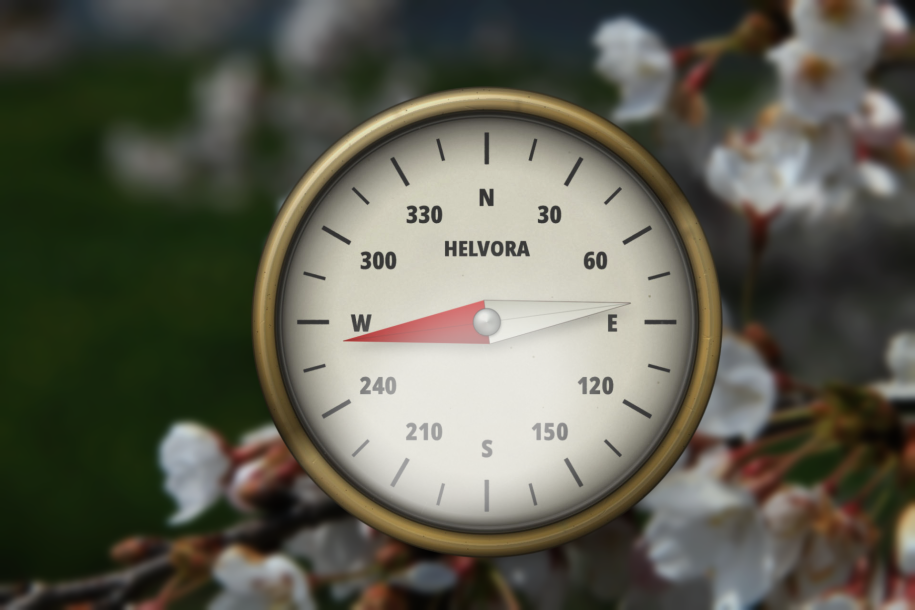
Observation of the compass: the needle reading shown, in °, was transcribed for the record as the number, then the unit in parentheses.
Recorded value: 262.5 (°)
